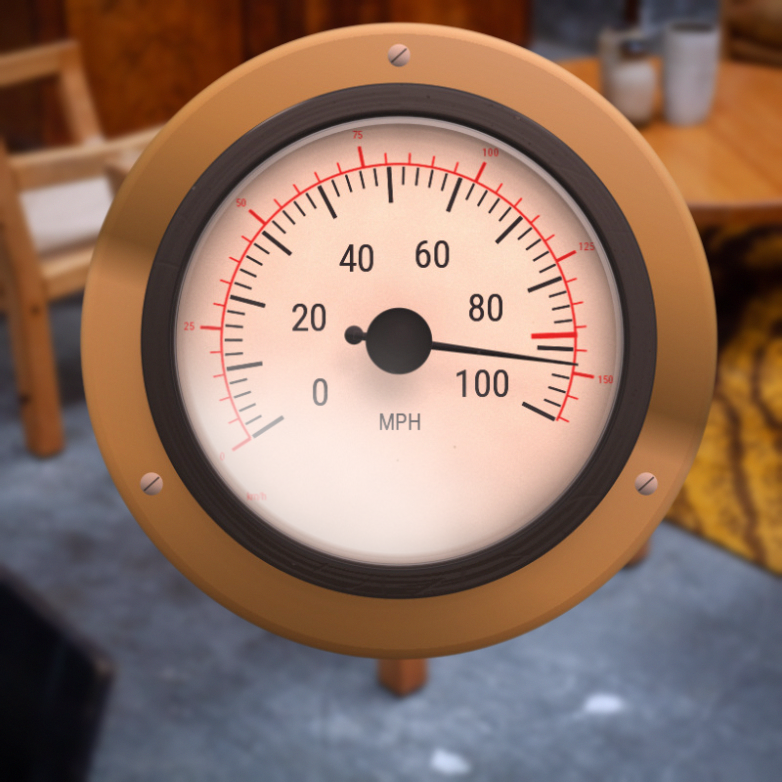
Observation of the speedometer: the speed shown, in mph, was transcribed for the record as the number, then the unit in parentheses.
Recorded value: 92 (mph)
